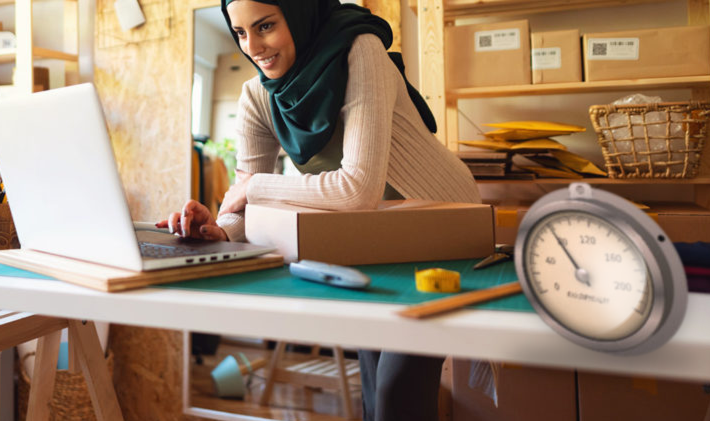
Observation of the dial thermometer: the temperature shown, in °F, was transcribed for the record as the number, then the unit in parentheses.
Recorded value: 80 (°F)
